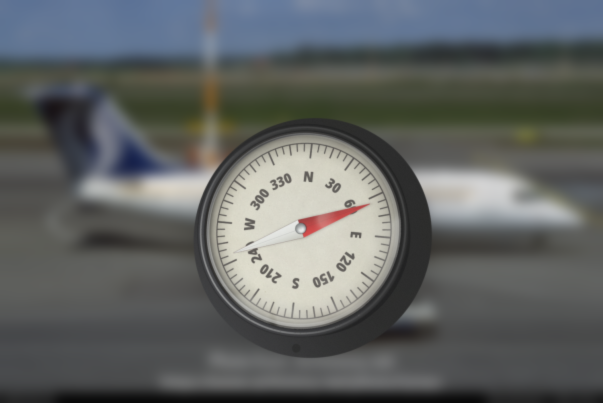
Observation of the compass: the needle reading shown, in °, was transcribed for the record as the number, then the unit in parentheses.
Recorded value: 65 (°)
